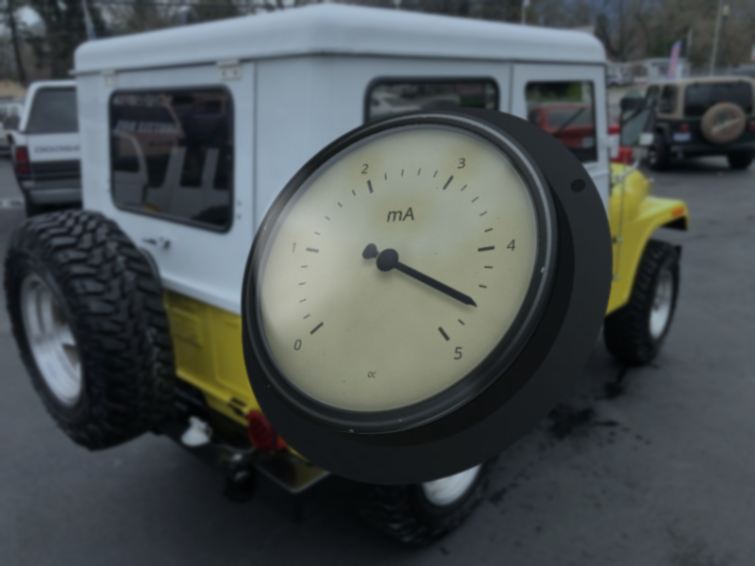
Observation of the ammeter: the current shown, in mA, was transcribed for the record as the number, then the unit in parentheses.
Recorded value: 4.6 (mA)
